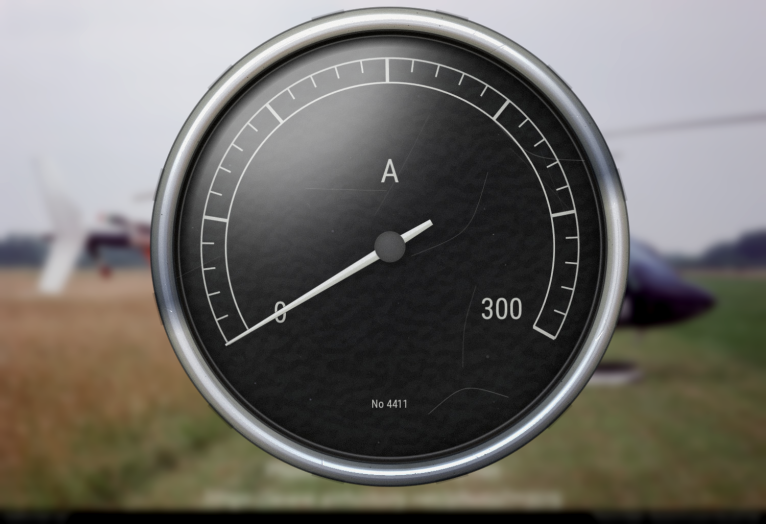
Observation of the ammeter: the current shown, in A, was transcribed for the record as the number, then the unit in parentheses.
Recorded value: 0 (A)
